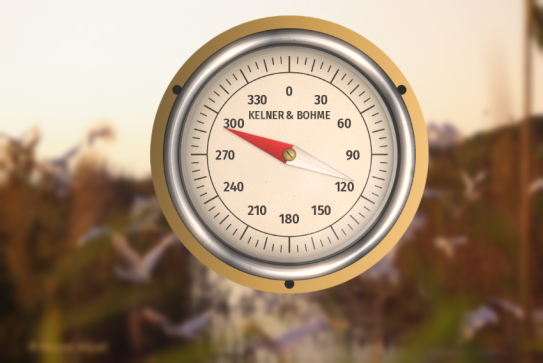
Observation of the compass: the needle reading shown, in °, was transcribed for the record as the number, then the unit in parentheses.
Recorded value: 292.5 (°)
